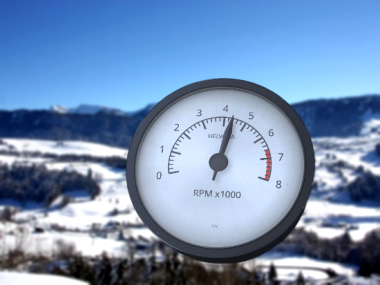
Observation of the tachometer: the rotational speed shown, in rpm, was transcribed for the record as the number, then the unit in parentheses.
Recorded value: 4400 (rpm)
